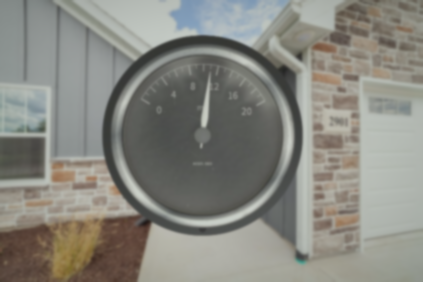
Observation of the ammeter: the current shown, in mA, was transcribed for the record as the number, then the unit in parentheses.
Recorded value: 11 (mA)
